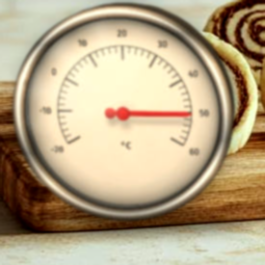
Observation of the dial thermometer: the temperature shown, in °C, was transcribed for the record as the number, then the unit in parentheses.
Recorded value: 50 (°C)
